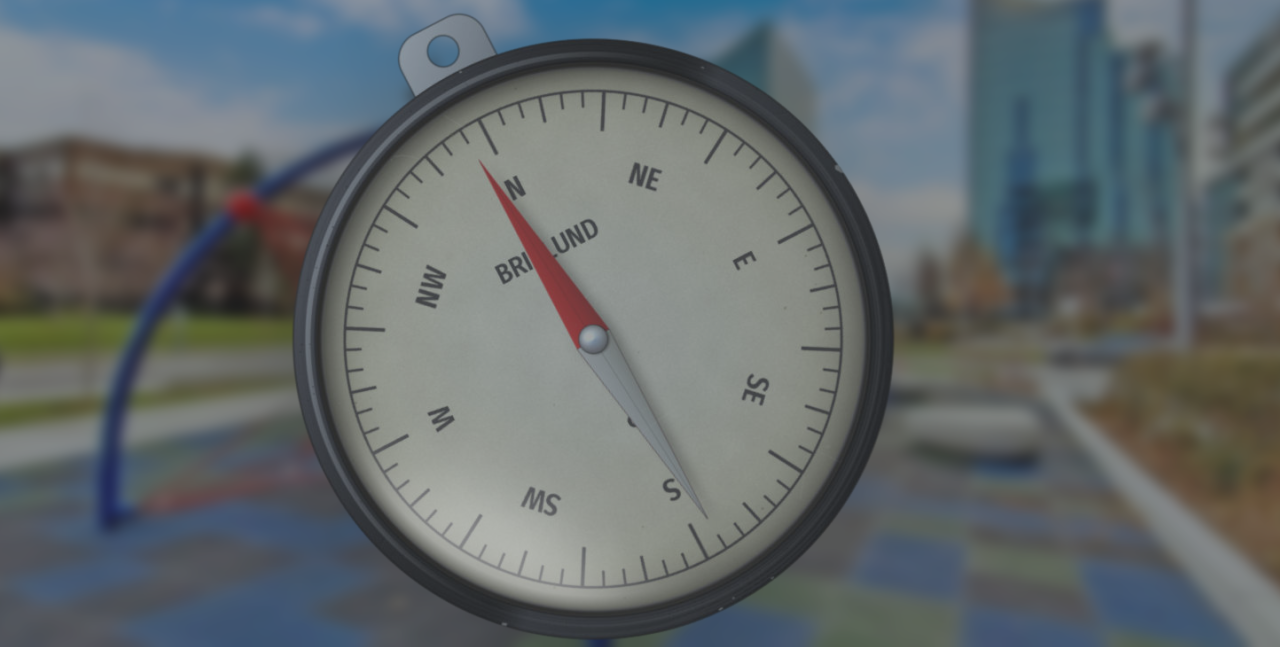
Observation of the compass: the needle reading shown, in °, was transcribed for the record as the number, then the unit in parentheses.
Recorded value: 355 (°)
